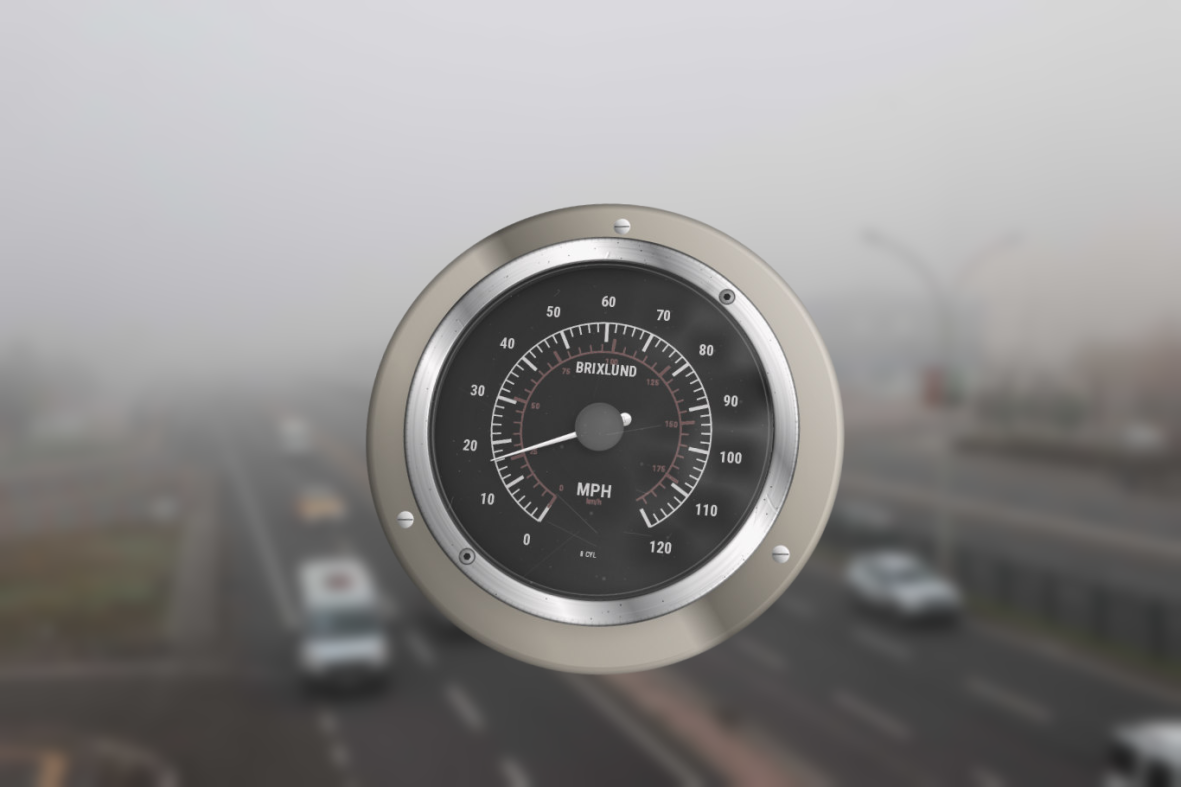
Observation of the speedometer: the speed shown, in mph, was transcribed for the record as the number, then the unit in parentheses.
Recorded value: 16 (mph)
